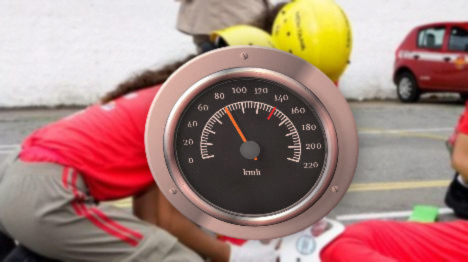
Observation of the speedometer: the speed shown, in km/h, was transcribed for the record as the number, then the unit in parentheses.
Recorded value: 80 (km/h)
